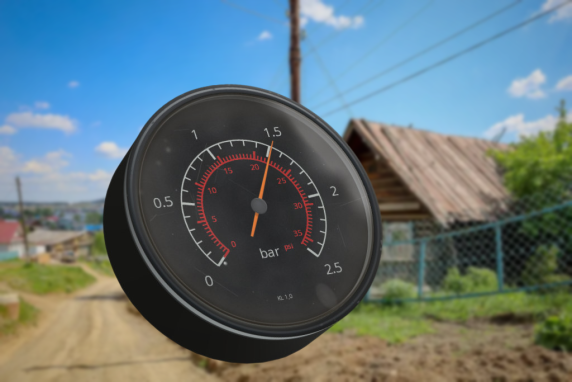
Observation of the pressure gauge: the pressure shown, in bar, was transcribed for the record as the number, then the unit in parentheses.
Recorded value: 1.5 (bar)
